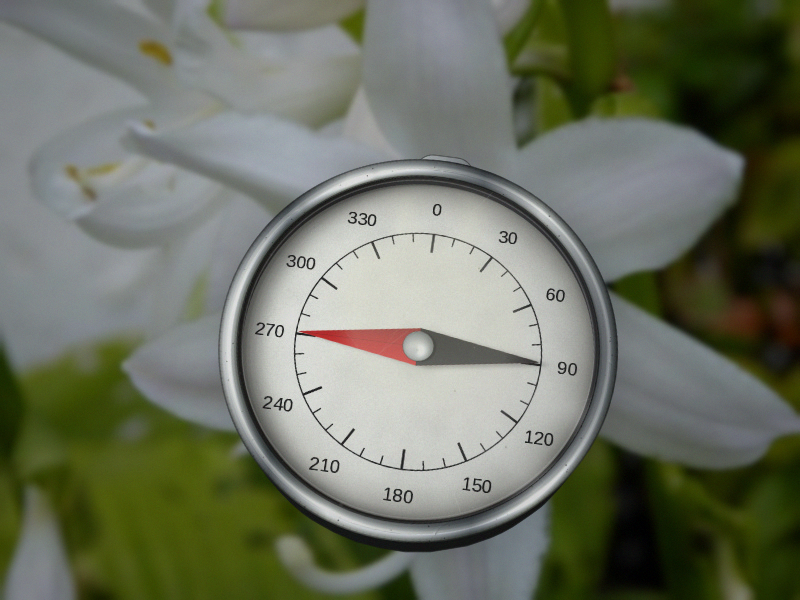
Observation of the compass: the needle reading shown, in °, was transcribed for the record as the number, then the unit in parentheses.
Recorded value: 270 (°)
